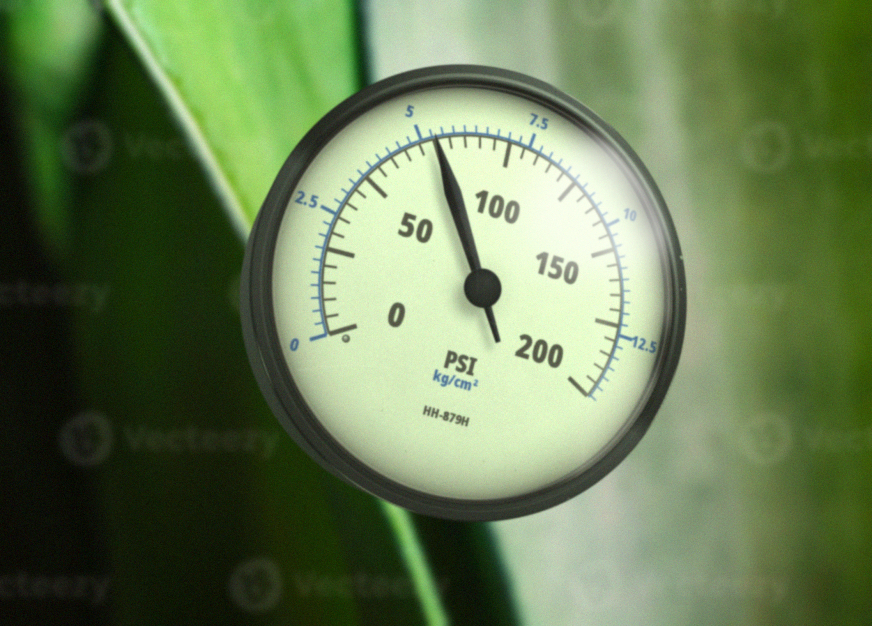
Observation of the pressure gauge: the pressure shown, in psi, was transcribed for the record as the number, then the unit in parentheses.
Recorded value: 75 (psi)
